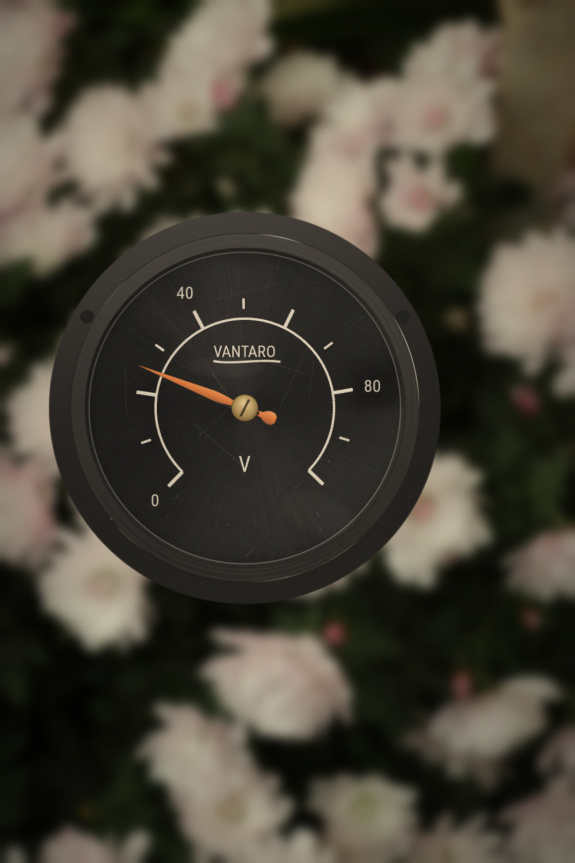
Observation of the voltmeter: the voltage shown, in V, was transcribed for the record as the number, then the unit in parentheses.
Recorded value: 25 (V)
